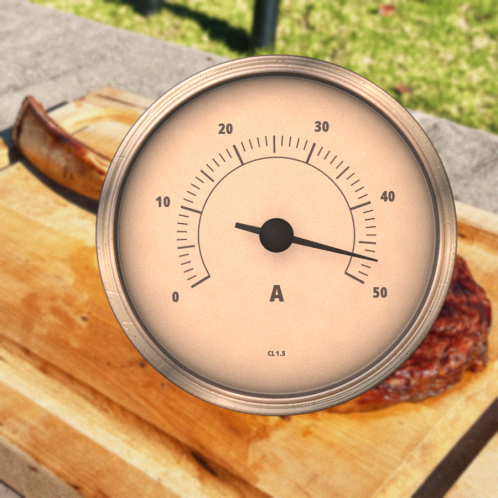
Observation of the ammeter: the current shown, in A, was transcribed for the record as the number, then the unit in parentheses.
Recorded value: 47 (A)
